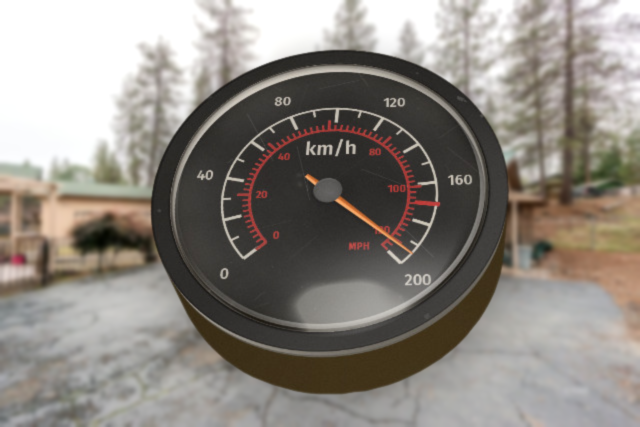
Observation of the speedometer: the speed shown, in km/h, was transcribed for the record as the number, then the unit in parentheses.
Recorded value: 195 (km/h)
